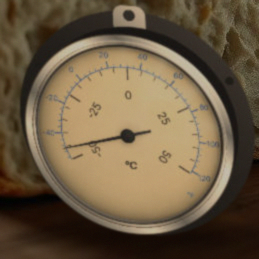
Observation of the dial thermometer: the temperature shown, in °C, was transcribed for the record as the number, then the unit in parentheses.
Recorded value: -45 (°C)
